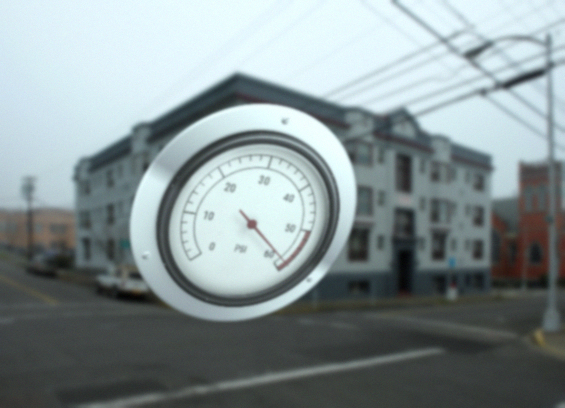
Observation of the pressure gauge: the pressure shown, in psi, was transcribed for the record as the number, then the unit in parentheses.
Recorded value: 58 (psi)
